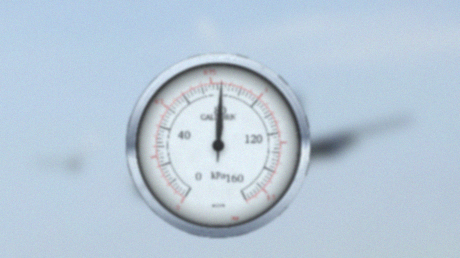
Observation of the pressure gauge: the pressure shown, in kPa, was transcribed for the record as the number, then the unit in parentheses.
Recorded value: 80 (kPa)
